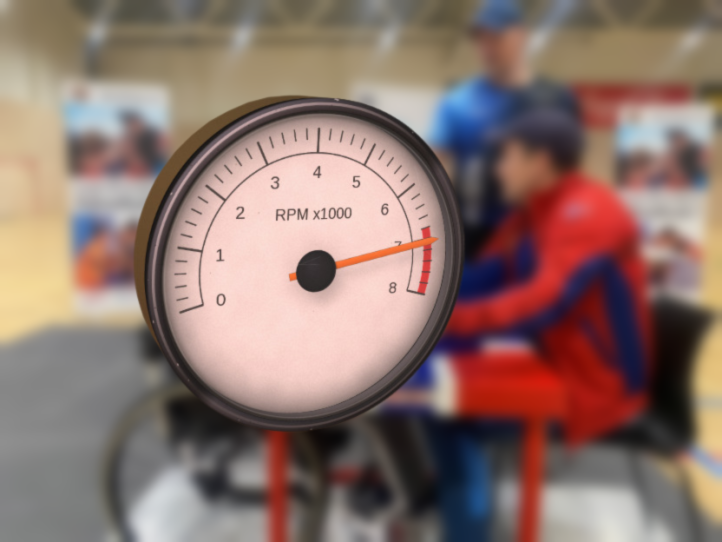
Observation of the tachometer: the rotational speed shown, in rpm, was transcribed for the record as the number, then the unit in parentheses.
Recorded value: 7000 (rpm)
